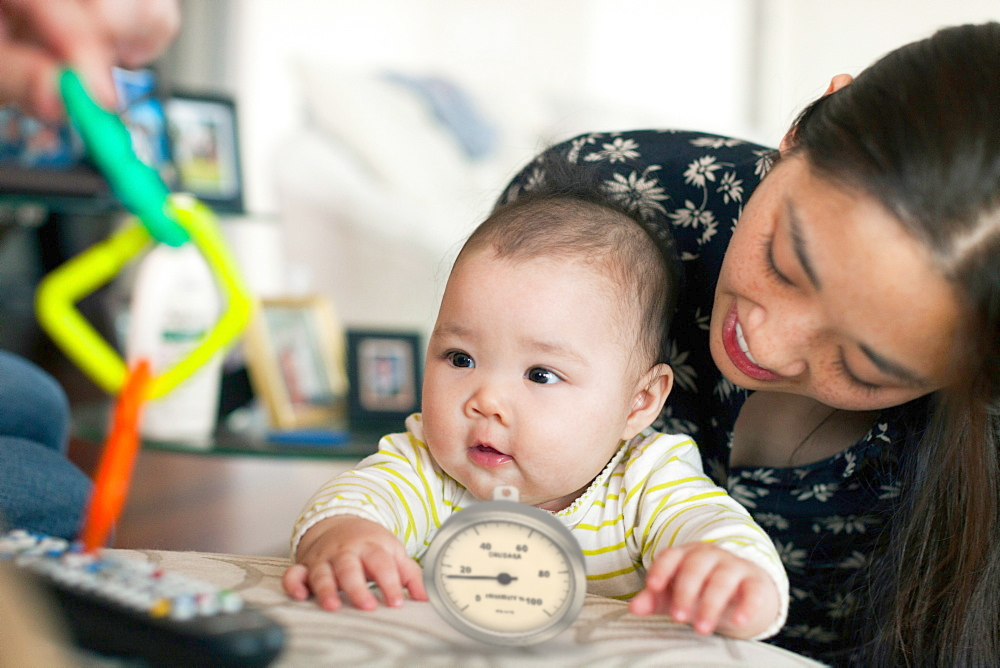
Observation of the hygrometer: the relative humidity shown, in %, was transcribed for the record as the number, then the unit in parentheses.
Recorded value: 16 (%)
